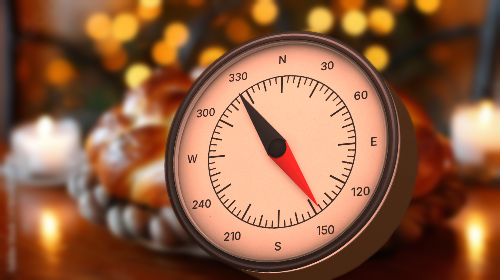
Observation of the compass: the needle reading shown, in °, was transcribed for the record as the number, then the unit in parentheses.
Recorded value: 145 (°)
